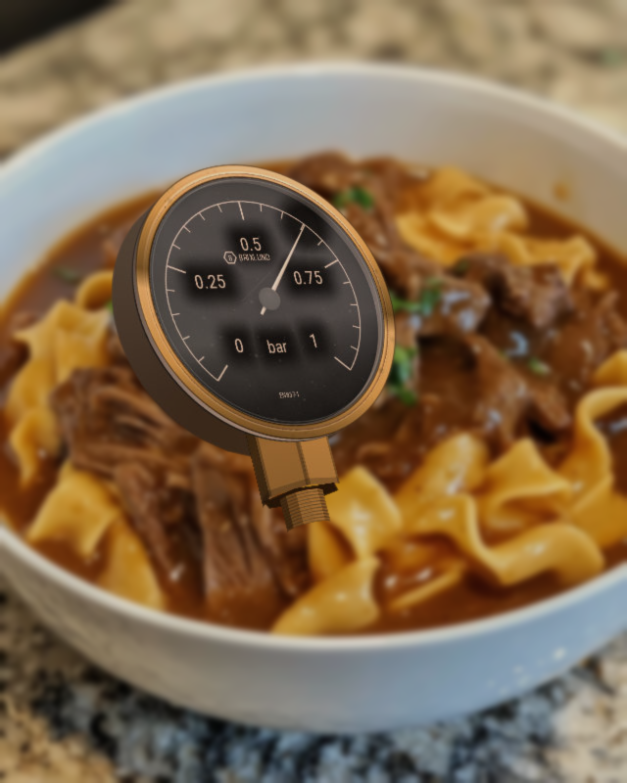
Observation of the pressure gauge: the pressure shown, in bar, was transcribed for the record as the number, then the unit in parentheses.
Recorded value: 0.65 (bar)
